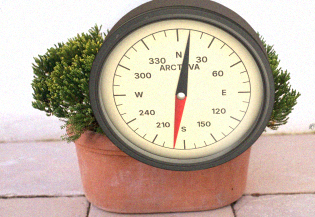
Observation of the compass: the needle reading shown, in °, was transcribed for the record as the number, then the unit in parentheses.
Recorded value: 190 (°)
